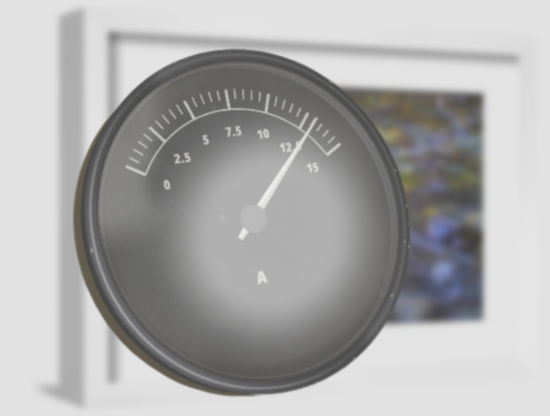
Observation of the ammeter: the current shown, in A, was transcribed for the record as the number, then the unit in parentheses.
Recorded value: 13 (A)
